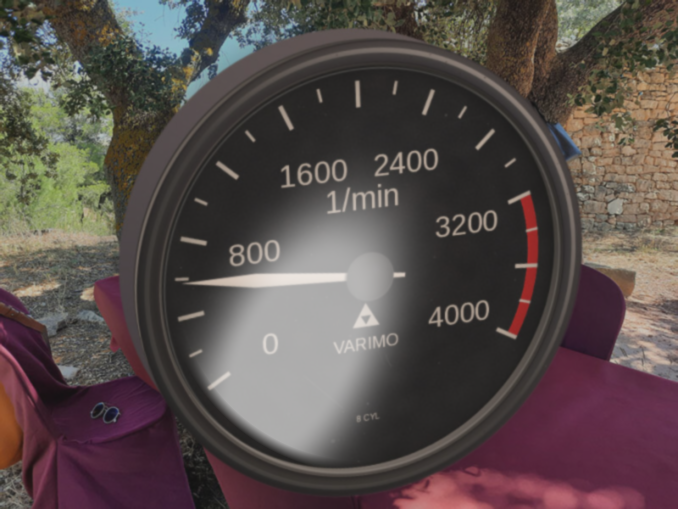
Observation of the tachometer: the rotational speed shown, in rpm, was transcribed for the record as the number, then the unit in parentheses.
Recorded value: 600 (rpm)
